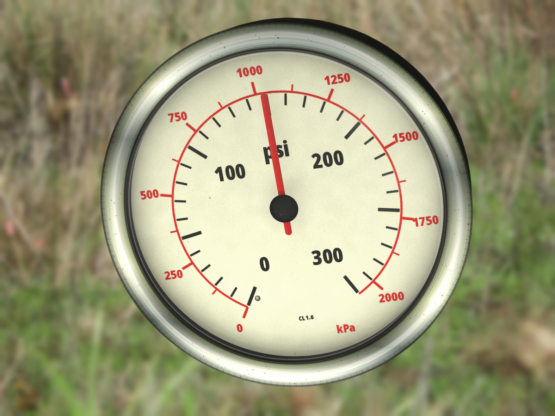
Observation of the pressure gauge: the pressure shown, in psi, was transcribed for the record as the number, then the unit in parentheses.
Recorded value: 150 (psi)
